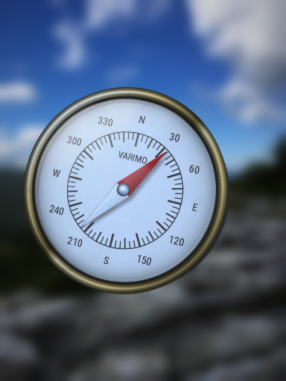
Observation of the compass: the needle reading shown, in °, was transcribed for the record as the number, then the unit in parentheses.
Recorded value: 35 (°)
